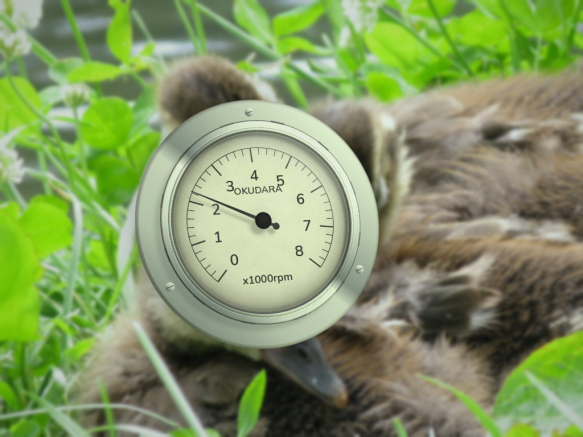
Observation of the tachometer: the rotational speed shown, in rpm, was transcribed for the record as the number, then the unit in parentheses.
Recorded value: 2200 (rpm)
